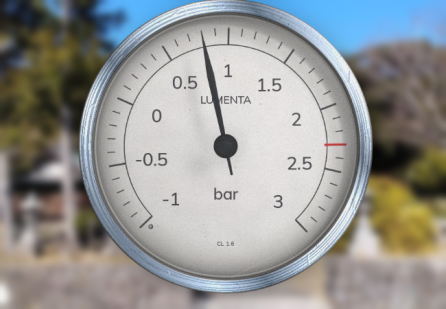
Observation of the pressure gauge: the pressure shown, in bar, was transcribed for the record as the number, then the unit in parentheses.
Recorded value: 0.8 (bar)
